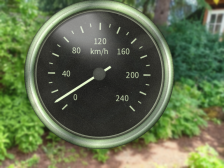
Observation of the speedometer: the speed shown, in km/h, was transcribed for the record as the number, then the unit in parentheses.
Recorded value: 10 (km/h)
